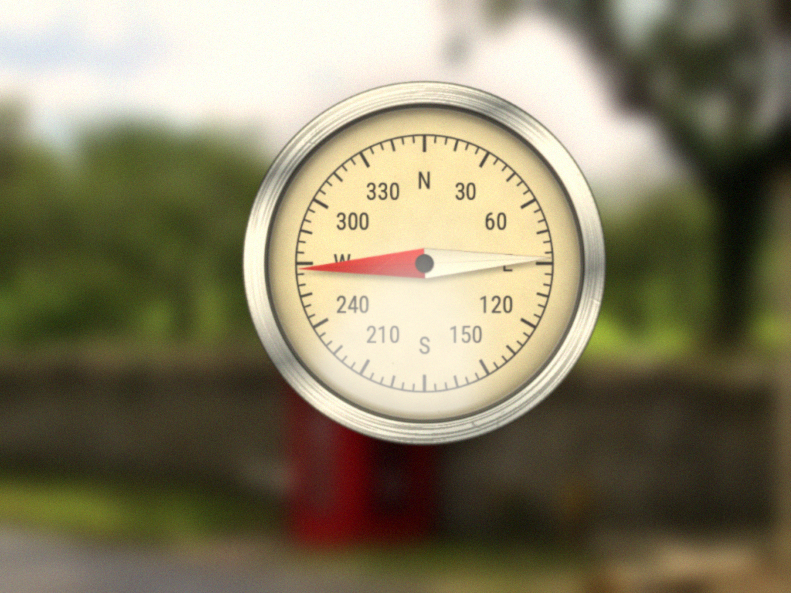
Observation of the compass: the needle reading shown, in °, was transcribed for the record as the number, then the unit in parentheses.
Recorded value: 267.5 (°)
